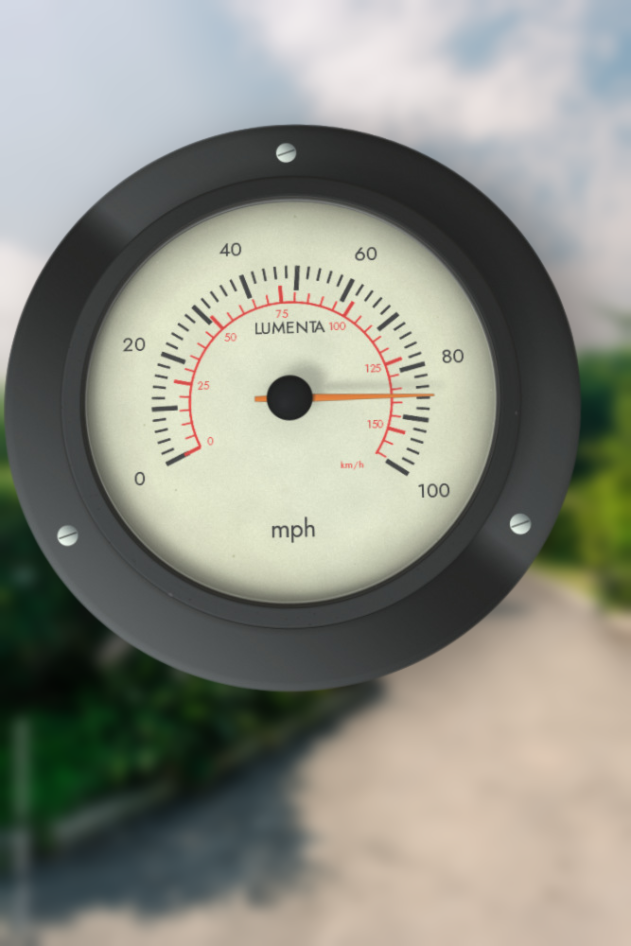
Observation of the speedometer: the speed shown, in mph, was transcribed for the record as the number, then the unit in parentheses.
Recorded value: 86 (mph)
